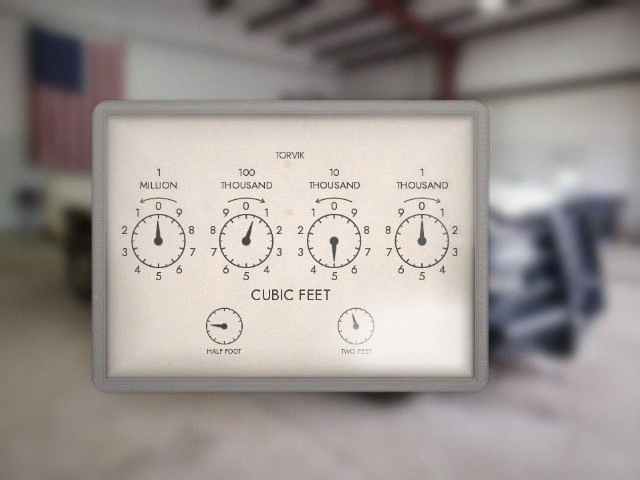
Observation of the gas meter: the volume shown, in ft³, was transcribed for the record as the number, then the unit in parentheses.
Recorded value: 5000 (ft³)
